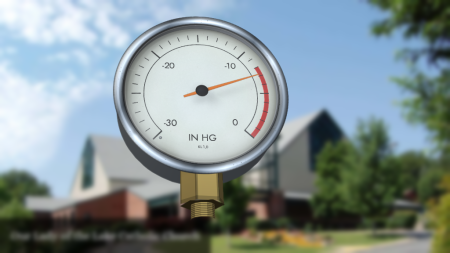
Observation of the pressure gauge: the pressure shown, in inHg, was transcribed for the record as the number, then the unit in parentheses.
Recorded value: -7 (inHg)
